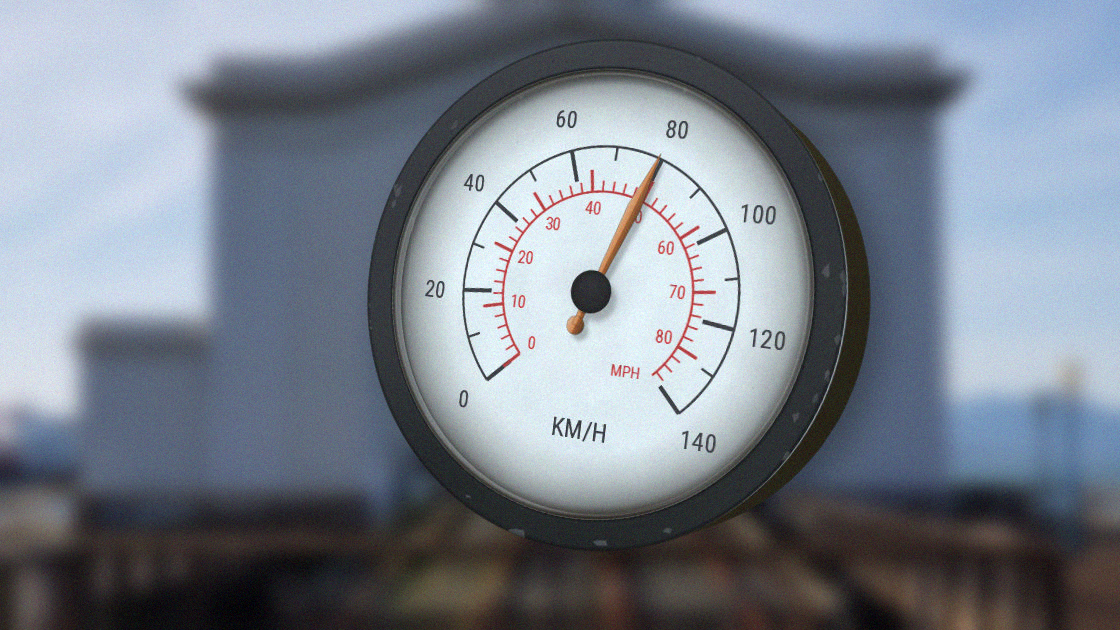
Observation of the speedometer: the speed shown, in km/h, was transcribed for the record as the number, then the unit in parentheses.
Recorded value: 80 (km/h)
